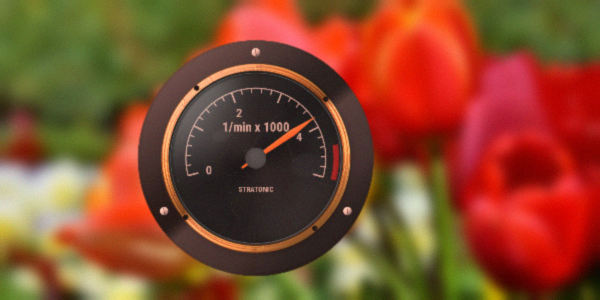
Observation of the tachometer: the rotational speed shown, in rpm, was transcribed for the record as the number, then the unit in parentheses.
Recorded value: 3800 (rpm)
